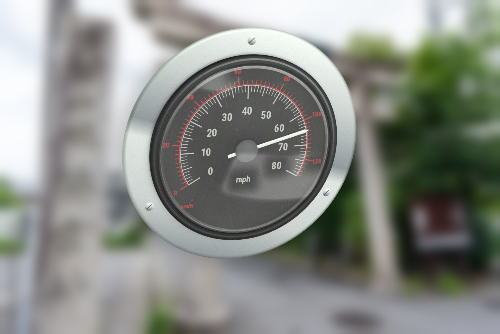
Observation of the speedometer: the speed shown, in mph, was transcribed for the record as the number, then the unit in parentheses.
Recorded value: 65 (mph)
